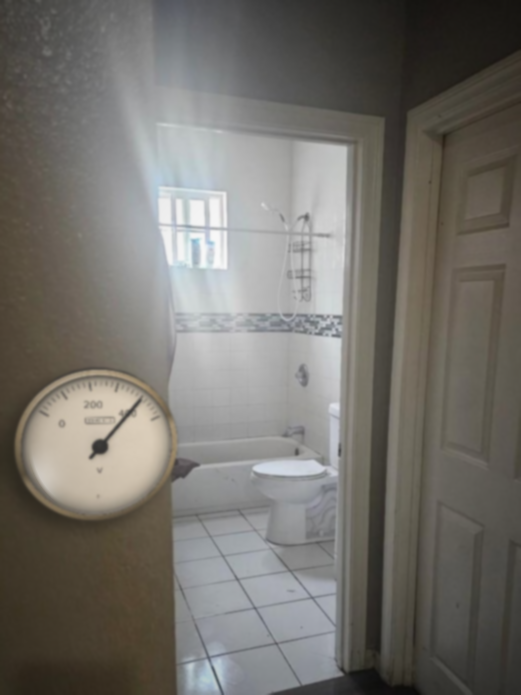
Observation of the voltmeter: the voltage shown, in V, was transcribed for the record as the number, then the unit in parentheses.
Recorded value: 400 (V)
